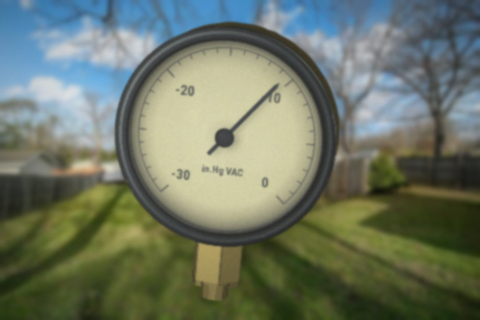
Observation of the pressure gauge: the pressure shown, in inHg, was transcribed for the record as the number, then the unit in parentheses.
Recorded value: -10.5 (inHg)
